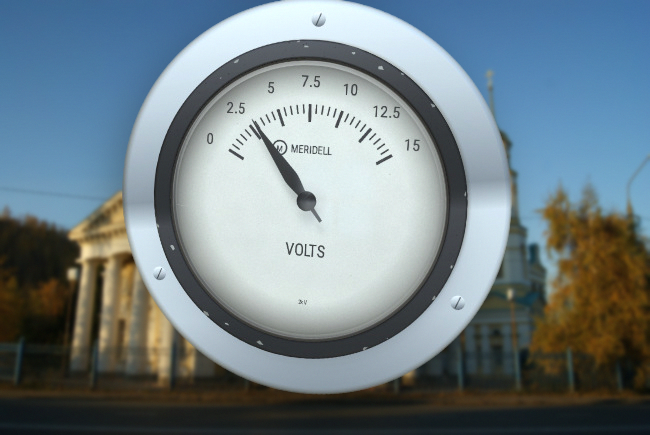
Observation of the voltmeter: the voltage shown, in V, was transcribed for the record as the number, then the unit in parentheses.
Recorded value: 3 (V)
